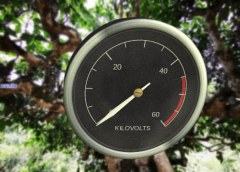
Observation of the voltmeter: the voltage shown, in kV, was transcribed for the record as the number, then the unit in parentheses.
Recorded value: 0 (kV)
